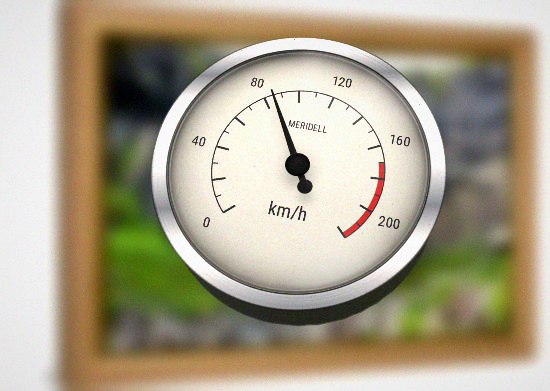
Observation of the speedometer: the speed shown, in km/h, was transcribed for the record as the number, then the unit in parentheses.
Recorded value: 85 (km/h)
